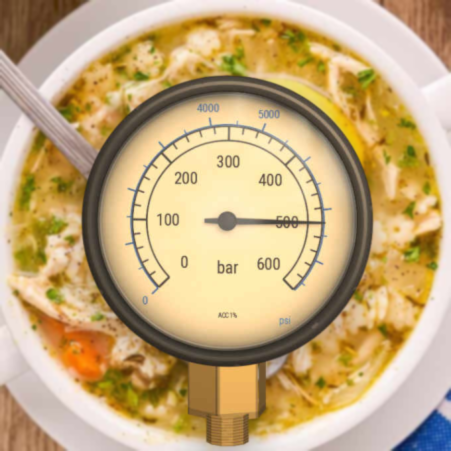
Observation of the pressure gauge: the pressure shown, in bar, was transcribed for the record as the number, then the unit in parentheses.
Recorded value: 500 (bar)
